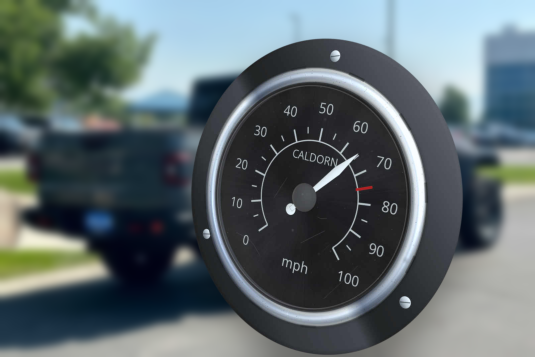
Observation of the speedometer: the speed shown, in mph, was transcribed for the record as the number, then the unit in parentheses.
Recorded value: 65 (mph)
